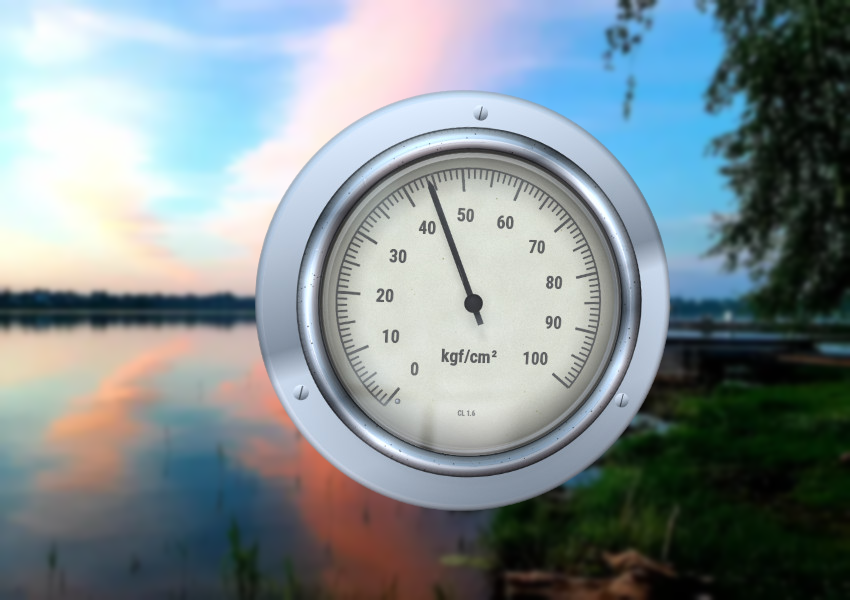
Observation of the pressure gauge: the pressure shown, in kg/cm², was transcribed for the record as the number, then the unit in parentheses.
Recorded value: 44 (kg/cm²)
